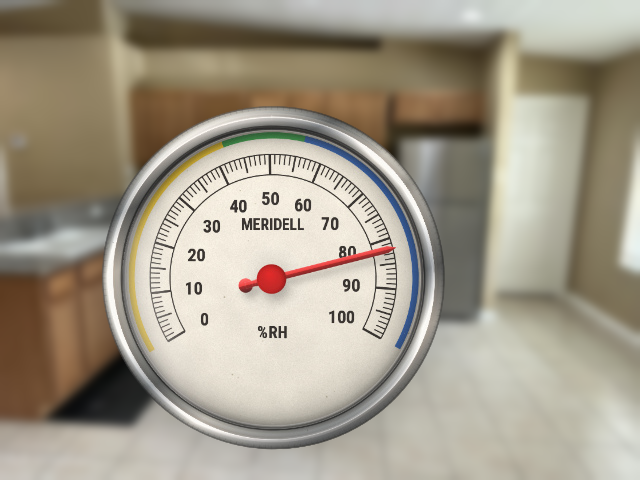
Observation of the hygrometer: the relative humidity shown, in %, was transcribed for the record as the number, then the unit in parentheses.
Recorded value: 82 (%)
